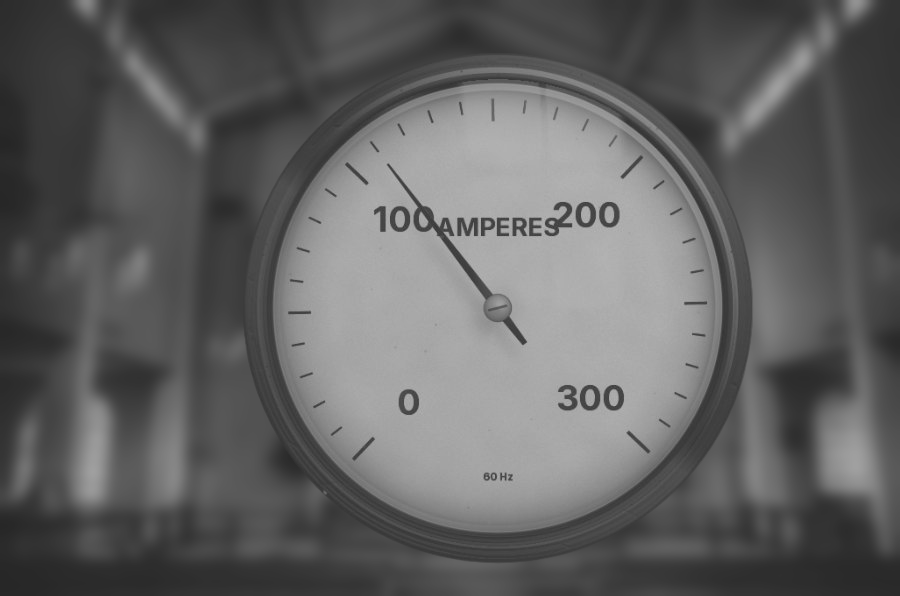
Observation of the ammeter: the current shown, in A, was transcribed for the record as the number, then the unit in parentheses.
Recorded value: 110 (A)
